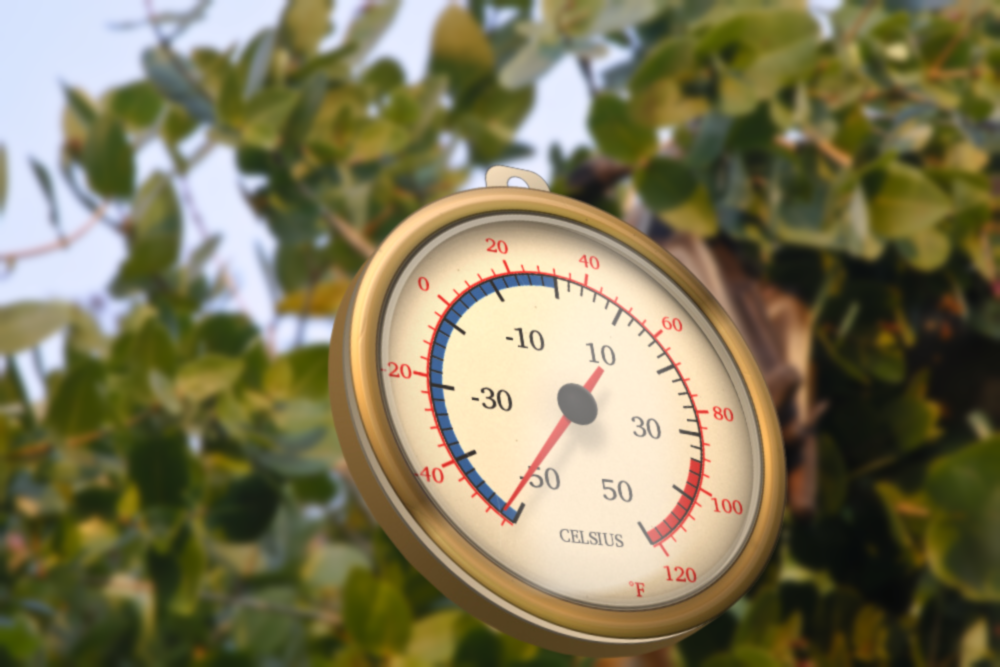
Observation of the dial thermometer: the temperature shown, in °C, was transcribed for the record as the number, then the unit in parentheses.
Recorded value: -48 (°C)
